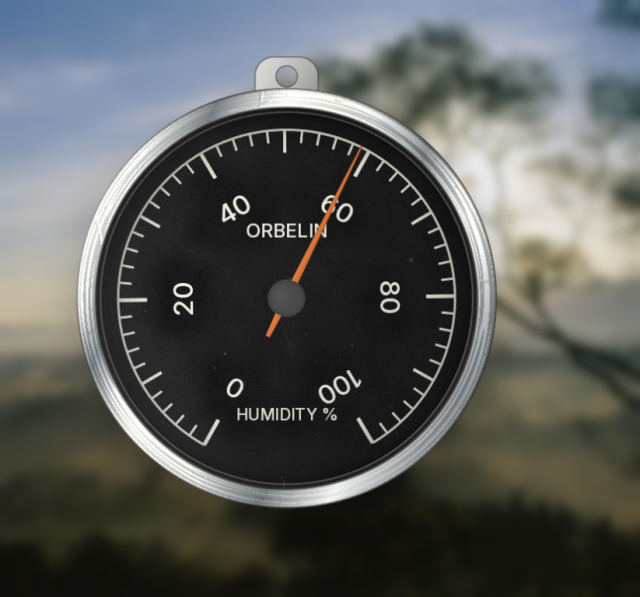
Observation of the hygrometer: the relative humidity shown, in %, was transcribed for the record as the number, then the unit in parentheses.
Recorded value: 59 (%)
